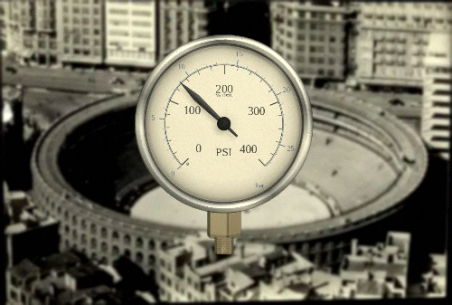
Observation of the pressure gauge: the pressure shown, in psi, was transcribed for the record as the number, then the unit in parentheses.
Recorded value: 130 (psi)
